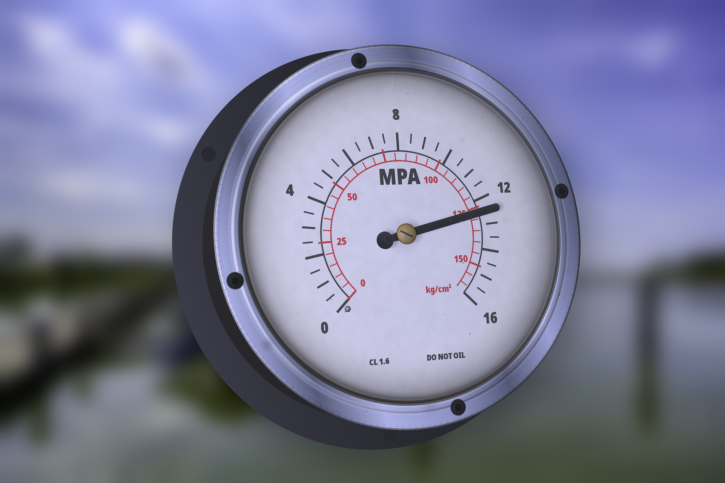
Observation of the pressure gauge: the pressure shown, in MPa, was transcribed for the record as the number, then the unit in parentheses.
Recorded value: 12.5 (MPa)
